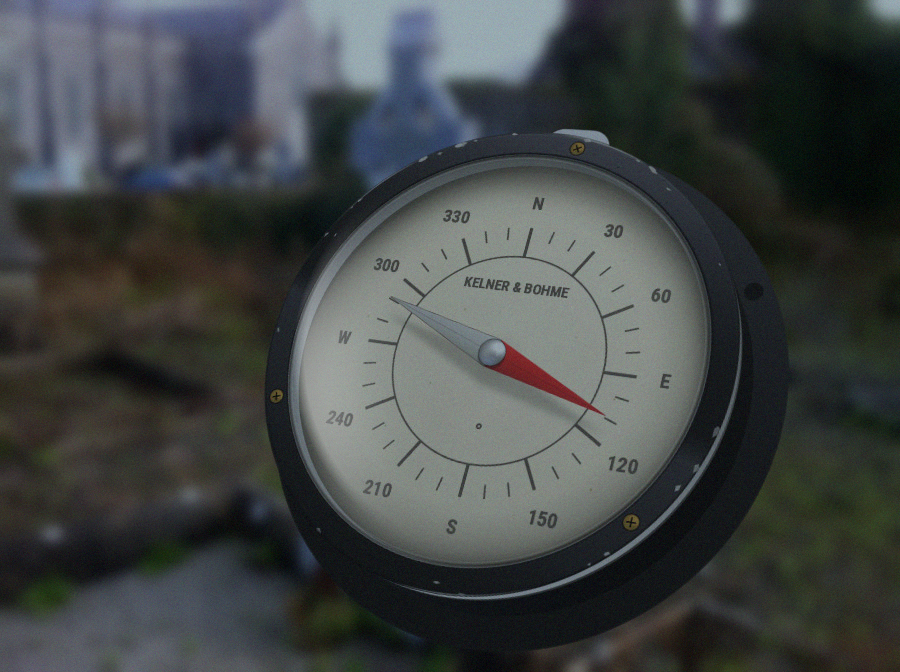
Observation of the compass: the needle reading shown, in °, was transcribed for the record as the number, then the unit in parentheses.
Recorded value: 110 (°)
